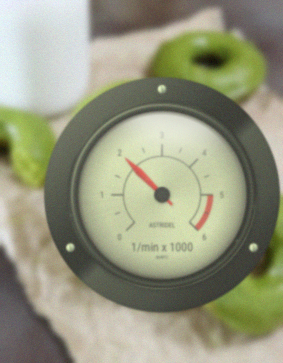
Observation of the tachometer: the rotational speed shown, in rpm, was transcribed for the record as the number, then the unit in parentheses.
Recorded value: 2000 (rpm)
